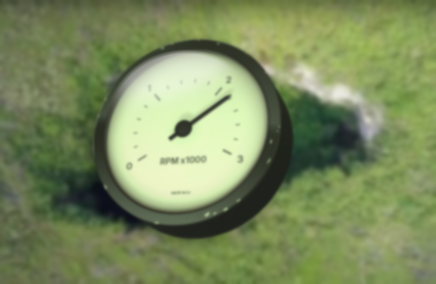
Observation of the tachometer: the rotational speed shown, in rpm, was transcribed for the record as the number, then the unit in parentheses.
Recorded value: 2200 (rpm)
